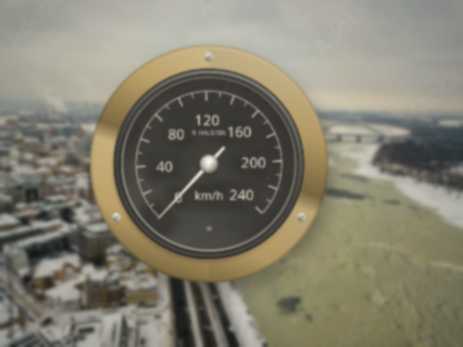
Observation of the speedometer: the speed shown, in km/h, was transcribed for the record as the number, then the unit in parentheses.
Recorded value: 0 (km/h)
